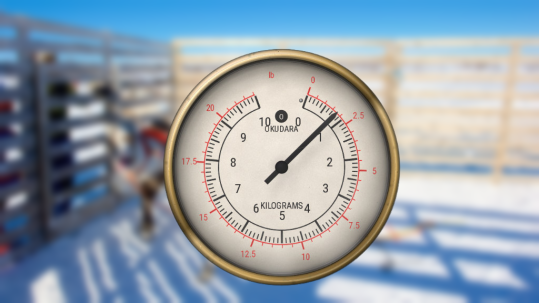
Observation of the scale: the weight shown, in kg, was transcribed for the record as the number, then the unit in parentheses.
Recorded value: 0.8 (kg)
